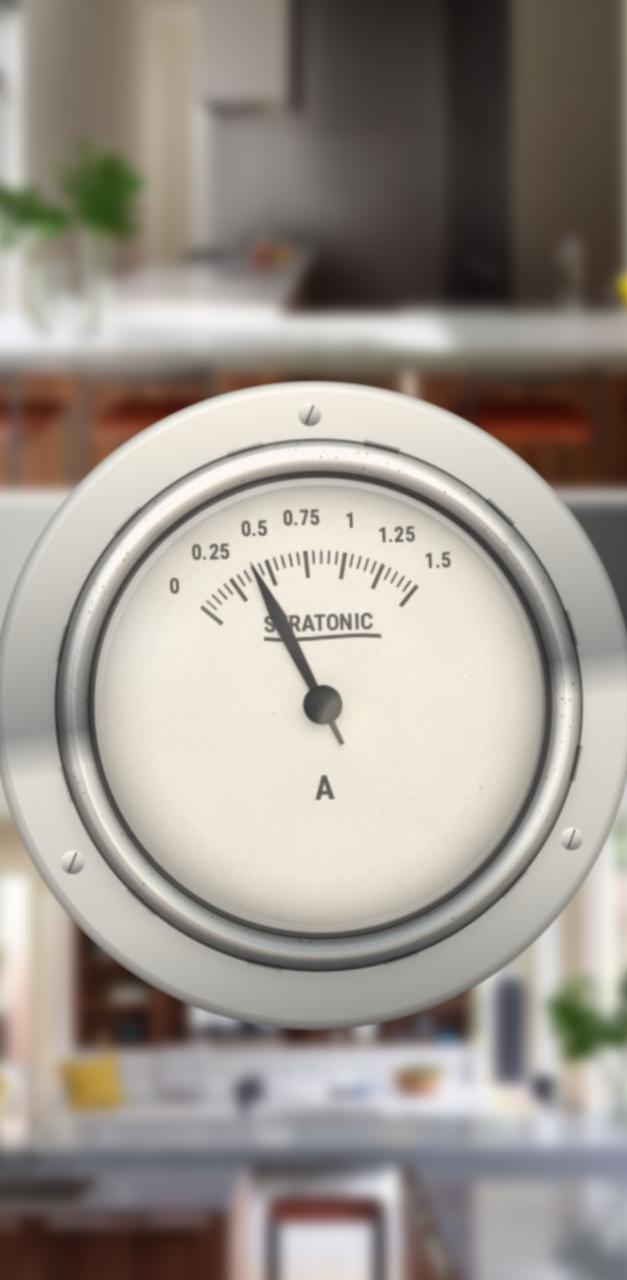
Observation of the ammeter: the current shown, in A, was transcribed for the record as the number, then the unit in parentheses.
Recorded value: 0.4 (A)
